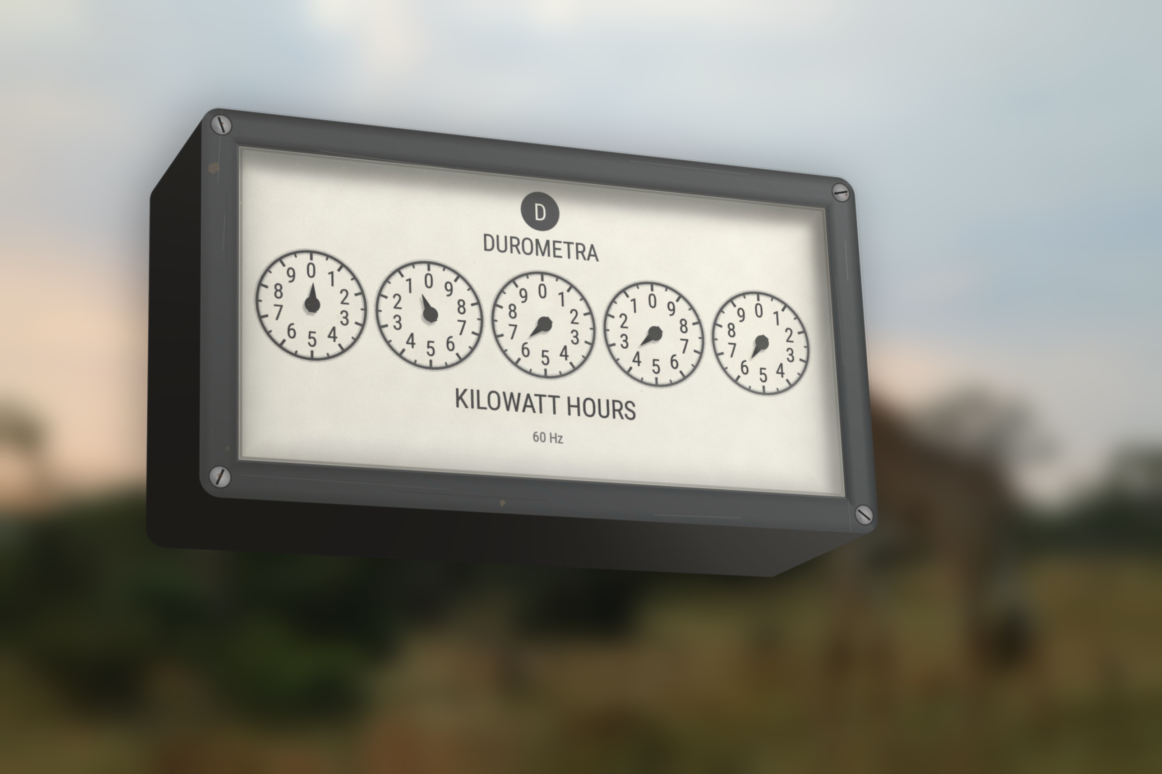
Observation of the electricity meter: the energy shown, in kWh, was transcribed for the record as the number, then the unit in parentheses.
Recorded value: 636 (kWh)
